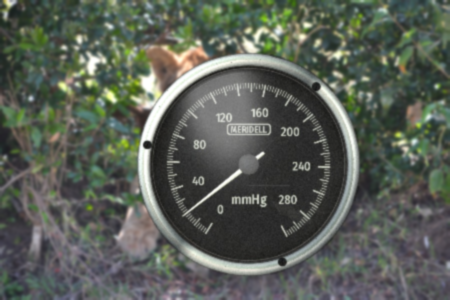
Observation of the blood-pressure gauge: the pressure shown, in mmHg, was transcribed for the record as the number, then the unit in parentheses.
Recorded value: 20 (mmHg)
